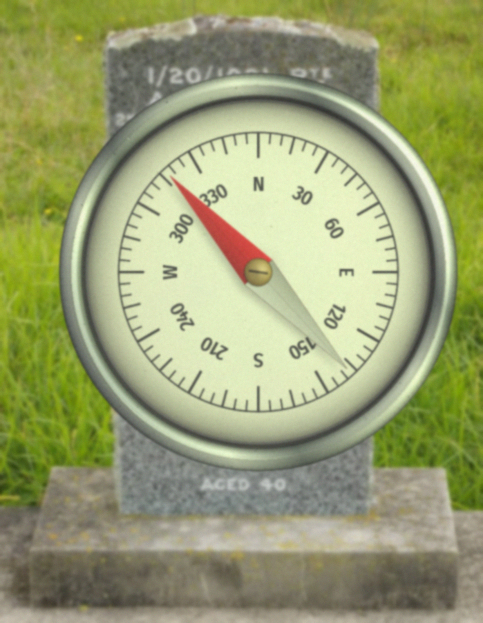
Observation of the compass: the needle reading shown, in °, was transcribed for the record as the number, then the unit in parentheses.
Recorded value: 317.5 (°)
